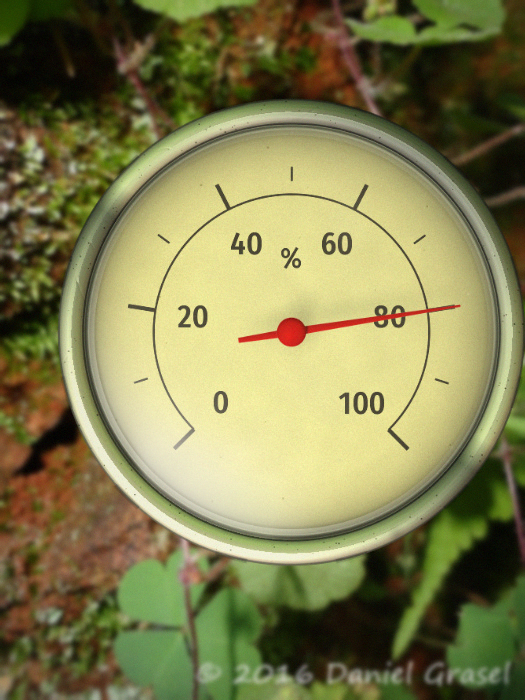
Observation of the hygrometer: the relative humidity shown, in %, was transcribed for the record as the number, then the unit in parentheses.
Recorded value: 80 (%)
